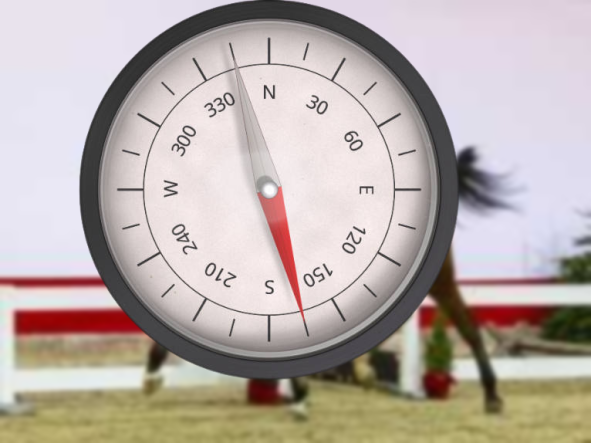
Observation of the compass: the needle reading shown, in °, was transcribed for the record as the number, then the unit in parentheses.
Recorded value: 165 (°)
